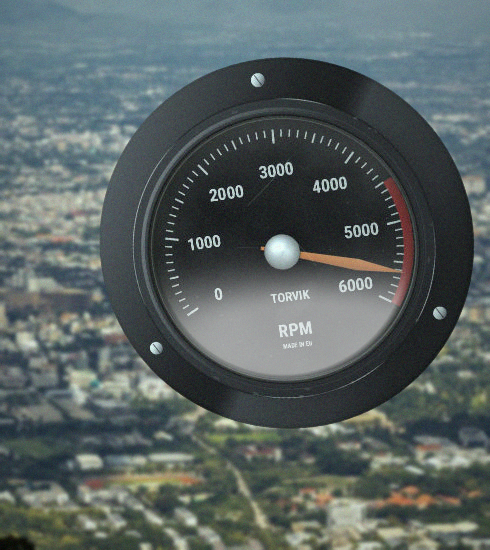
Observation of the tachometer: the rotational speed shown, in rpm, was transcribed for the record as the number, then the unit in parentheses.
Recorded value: 5600 (rpm)
